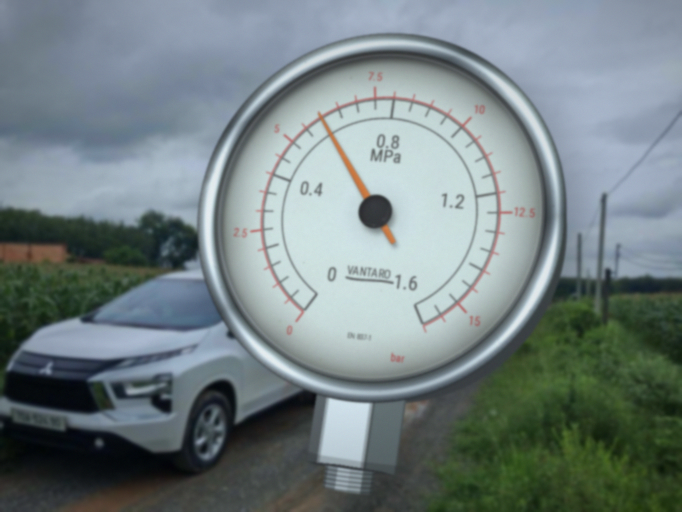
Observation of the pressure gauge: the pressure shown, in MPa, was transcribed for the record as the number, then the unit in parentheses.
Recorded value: 0.6 (MPa)
